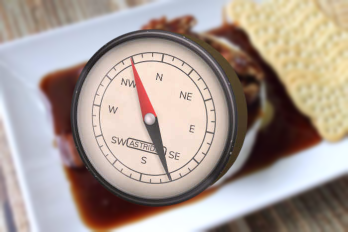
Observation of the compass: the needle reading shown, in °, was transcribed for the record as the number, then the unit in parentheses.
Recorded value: 330 (°)
